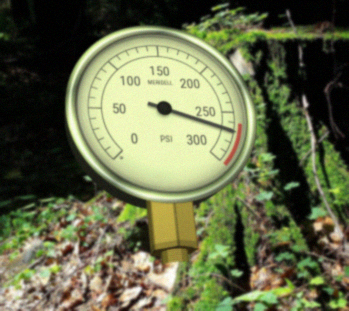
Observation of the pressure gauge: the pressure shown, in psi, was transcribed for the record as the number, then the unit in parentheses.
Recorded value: 270 (psi)
